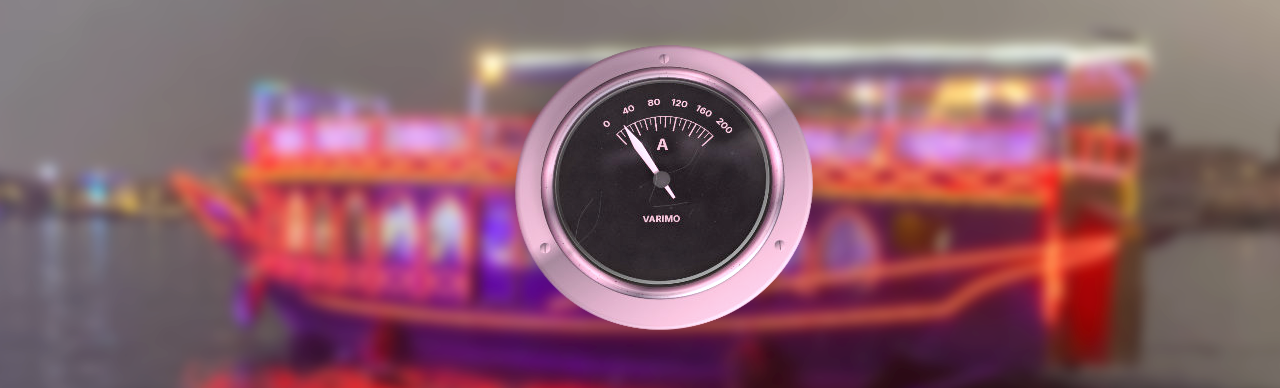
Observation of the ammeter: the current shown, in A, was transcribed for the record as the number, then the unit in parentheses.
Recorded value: 20 (A)
